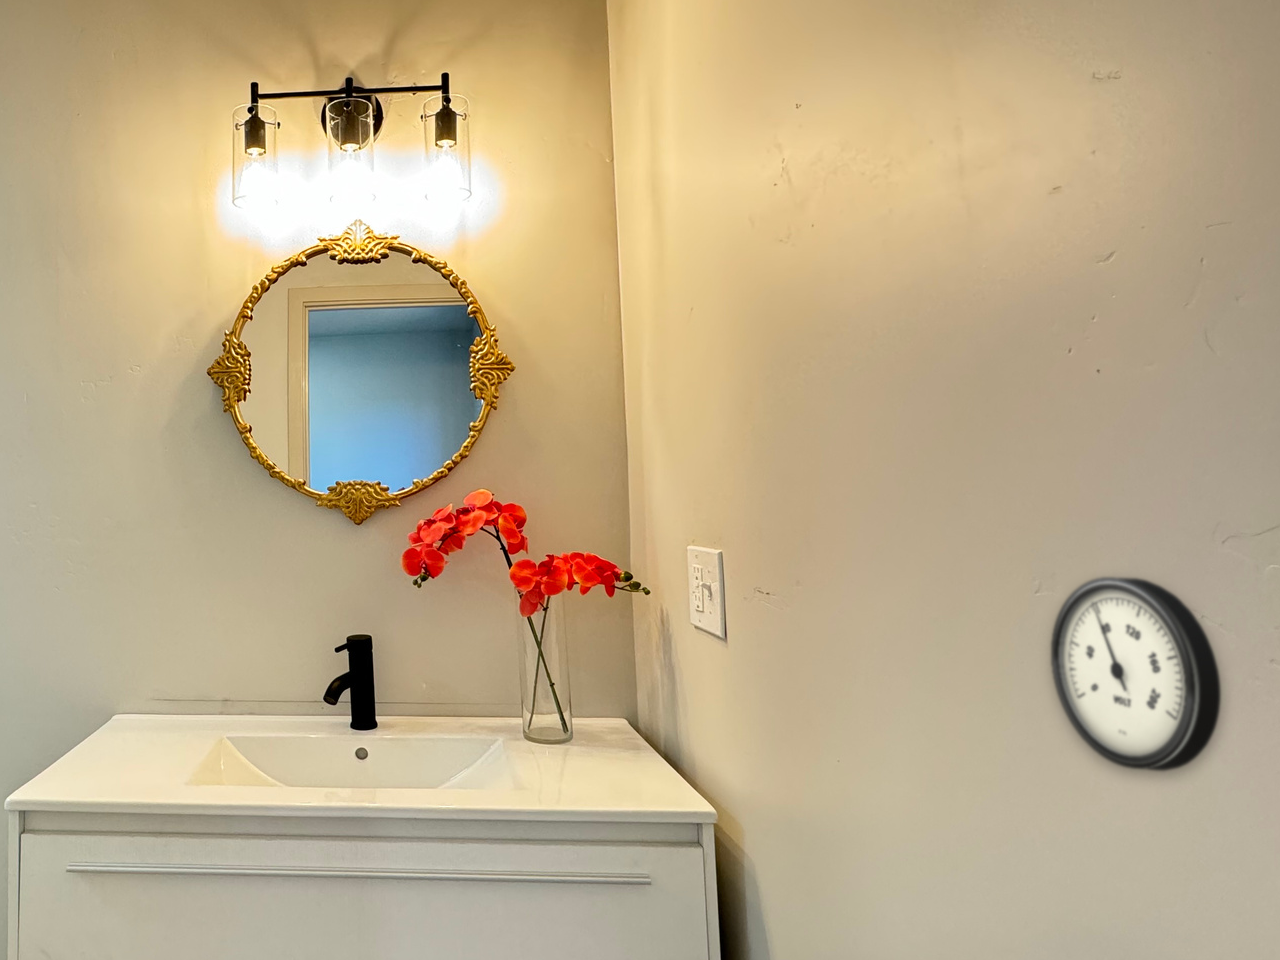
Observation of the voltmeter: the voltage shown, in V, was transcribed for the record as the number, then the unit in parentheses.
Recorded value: 80 (V)
